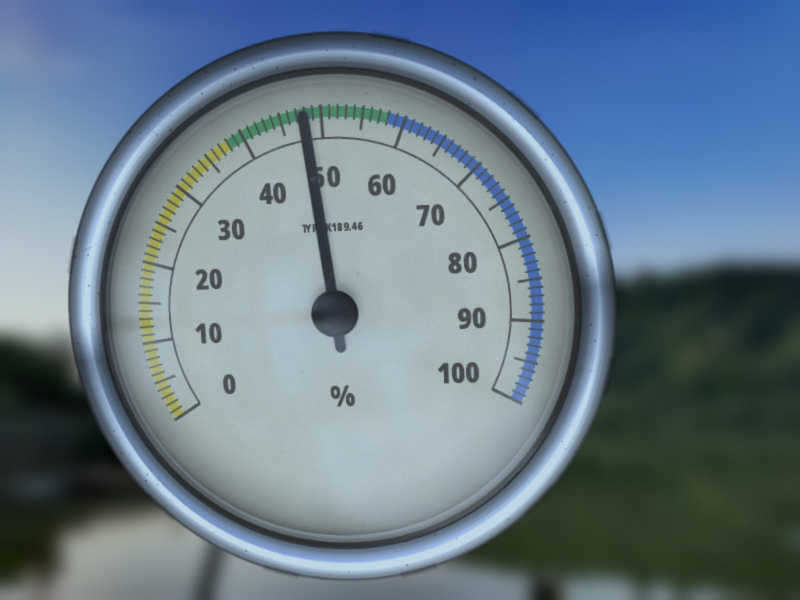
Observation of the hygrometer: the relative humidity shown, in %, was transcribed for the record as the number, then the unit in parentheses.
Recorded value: 48 (%)
